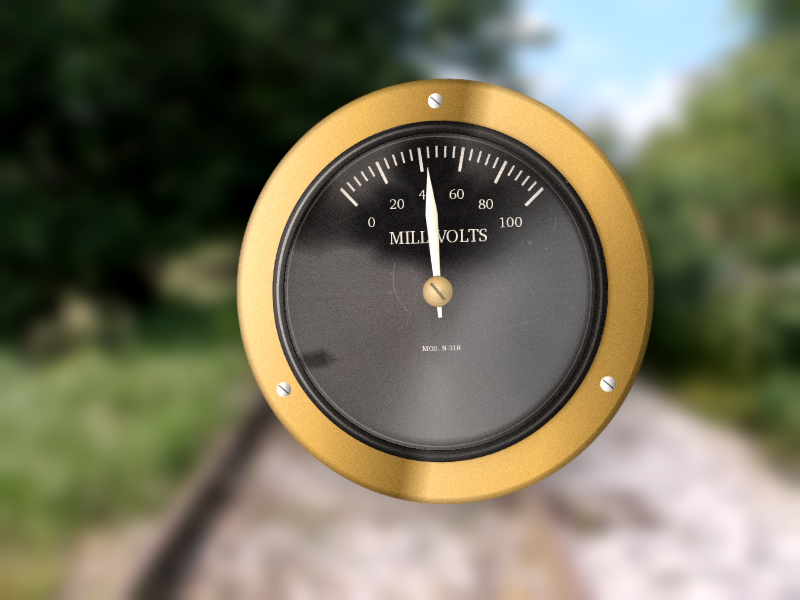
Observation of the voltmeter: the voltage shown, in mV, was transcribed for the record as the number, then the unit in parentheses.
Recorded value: 44 (mV)
